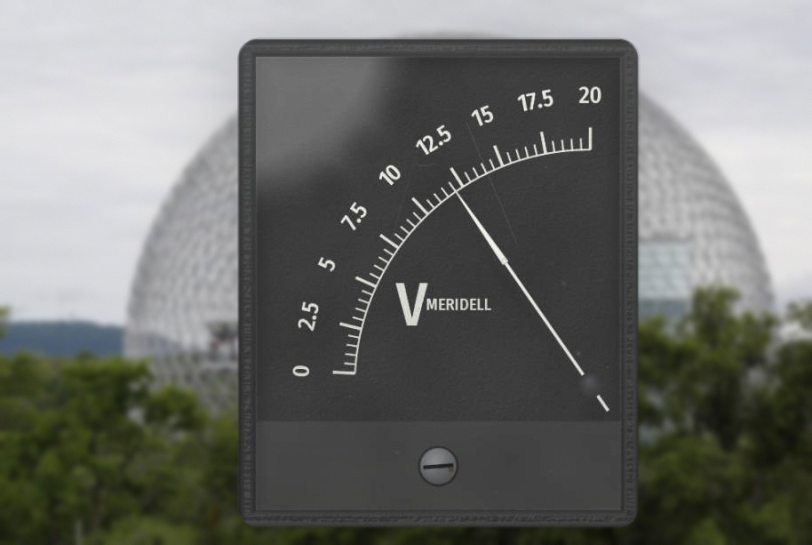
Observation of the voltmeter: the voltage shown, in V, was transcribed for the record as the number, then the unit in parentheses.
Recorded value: 12 (V)
